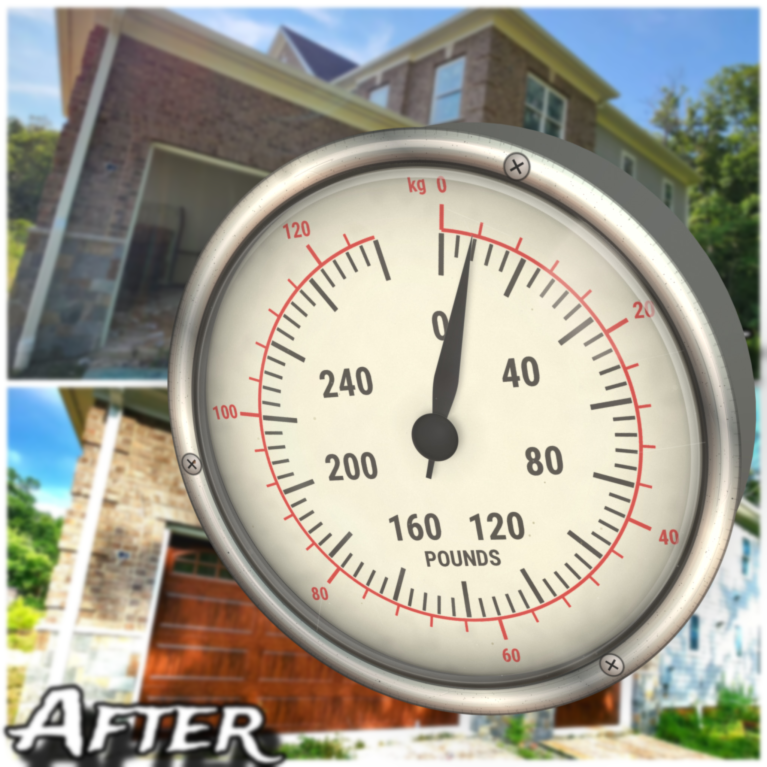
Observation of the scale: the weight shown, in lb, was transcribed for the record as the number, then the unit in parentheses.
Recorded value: 8 (lb)
